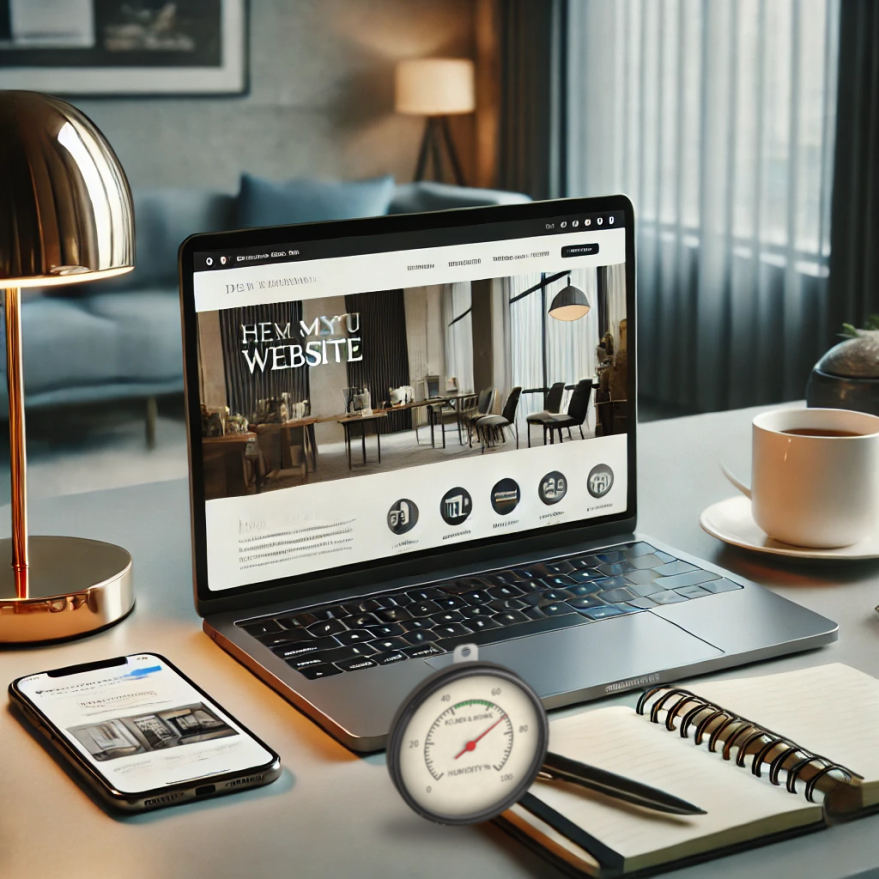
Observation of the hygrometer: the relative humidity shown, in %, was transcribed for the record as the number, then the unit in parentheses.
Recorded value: 70 (%)
